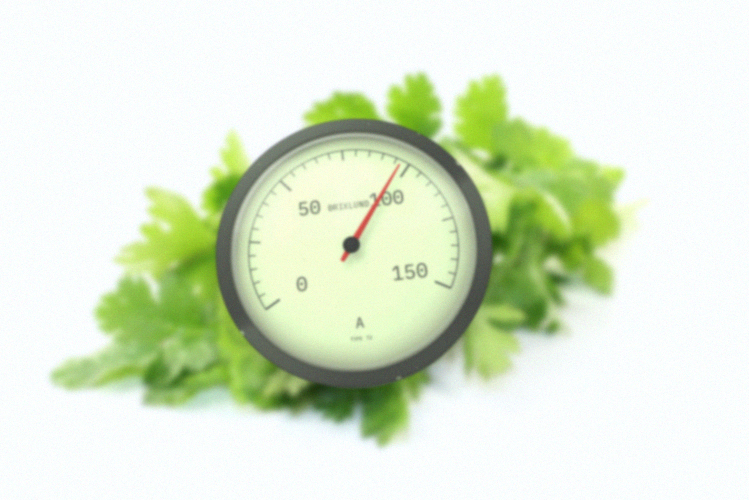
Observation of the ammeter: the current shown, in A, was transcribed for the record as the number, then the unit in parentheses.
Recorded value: 97.5 (A)
